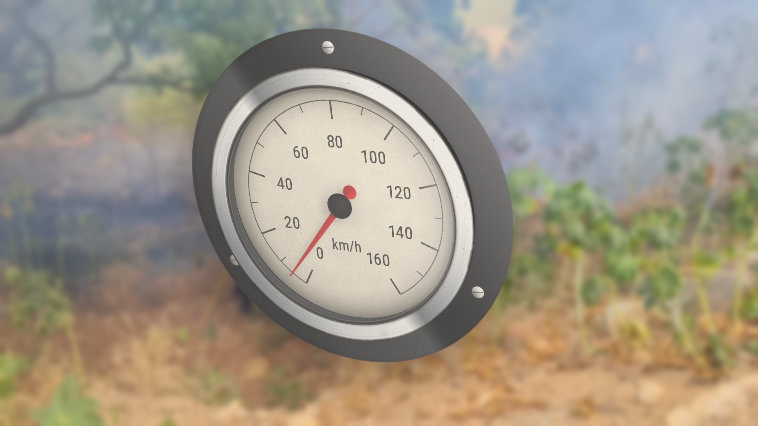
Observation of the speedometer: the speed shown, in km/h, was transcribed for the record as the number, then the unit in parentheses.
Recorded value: 5 (km/h)
